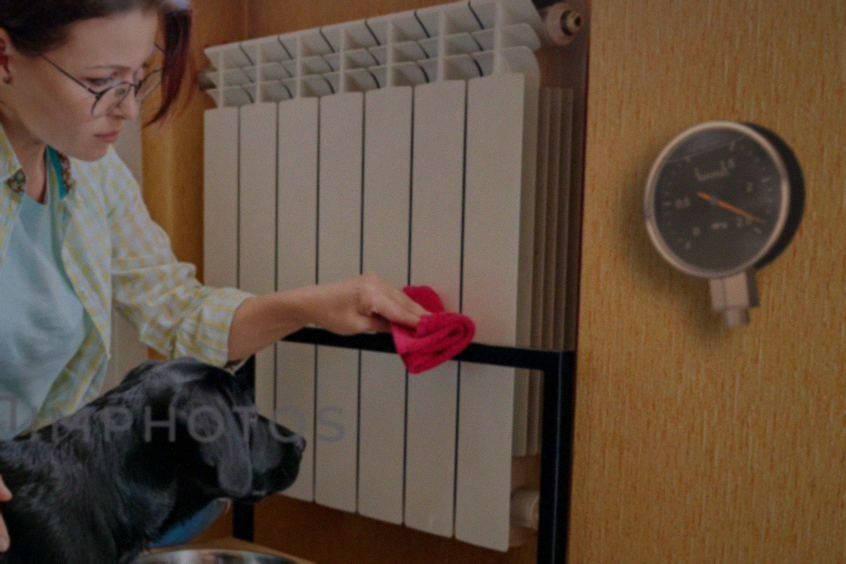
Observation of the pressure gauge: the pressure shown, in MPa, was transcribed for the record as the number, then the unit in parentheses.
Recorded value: 2.4 (MPa)
